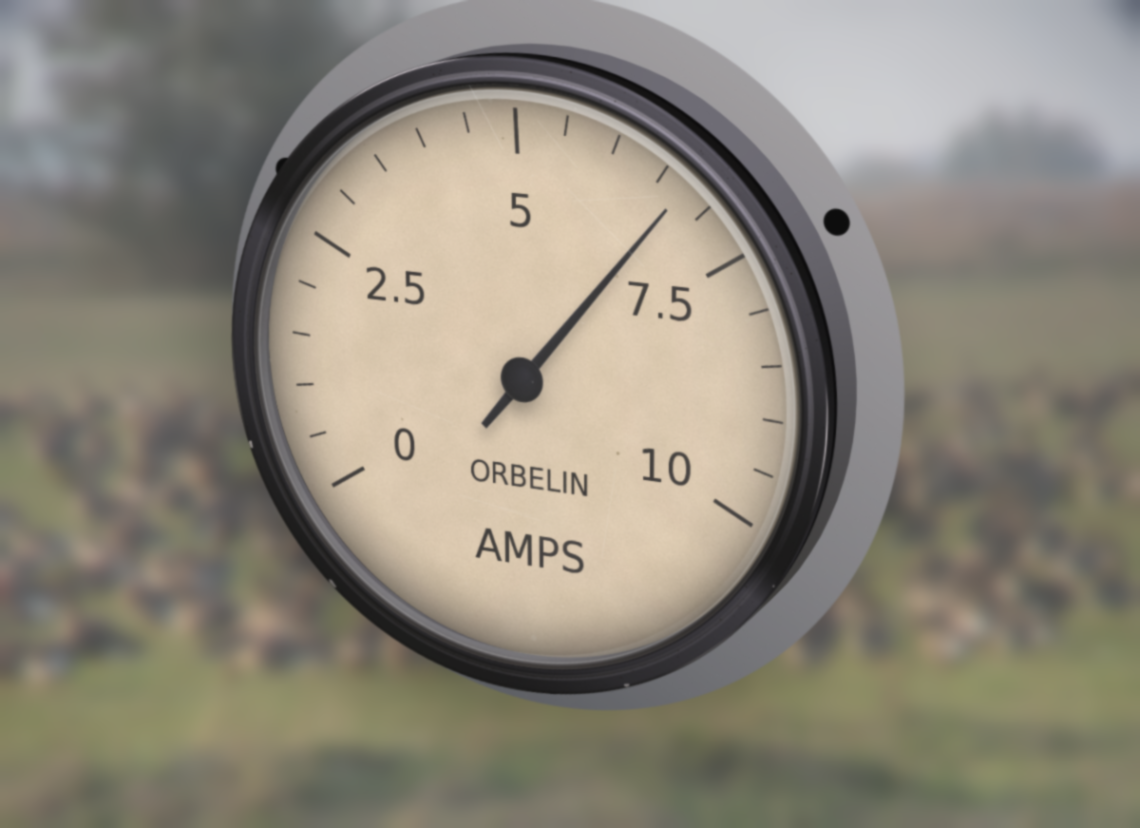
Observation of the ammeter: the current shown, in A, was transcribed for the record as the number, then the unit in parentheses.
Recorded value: 6.75 (A)
